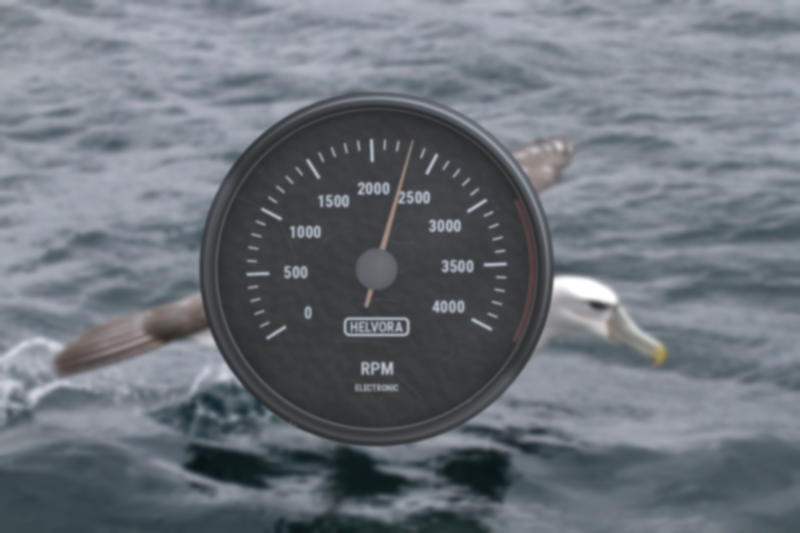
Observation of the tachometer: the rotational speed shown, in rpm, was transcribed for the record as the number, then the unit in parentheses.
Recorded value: 2300 (rpm)
